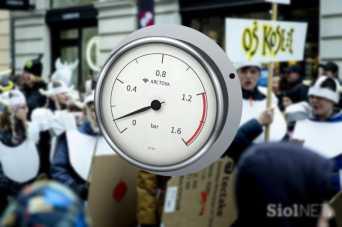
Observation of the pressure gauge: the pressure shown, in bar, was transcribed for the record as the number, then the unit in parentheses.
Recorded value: 0.1 (bar)
